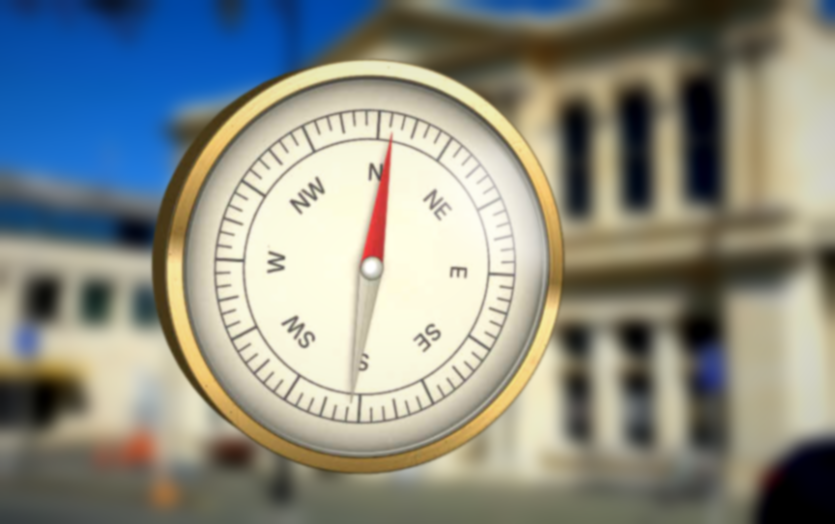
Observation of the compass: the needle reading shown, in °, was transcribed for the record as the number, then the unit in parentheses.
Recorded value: 5 (°)
